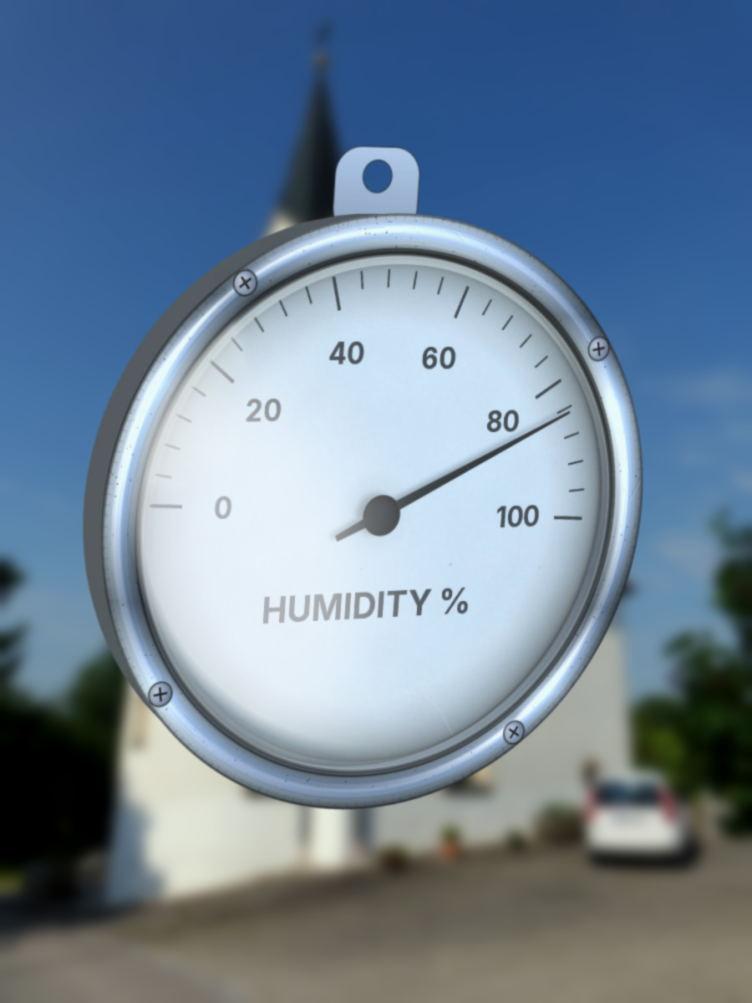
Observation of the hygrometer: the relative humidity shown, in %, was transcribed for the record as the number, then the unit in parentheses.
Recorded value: 84 (%)
